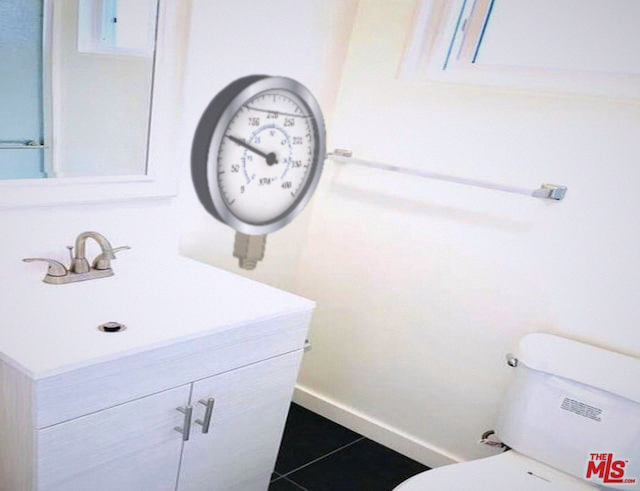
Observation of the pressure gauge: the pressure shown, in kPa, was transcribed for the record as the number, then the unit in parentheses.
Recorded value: 100 (kPa)
